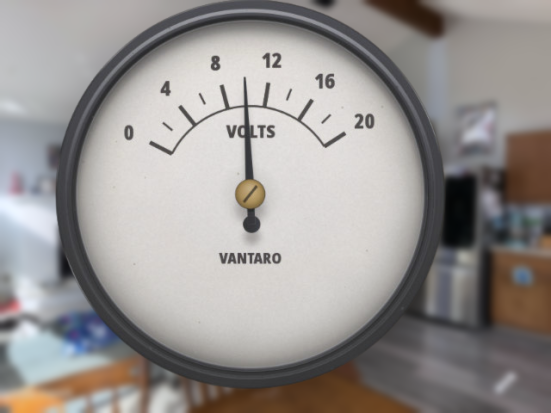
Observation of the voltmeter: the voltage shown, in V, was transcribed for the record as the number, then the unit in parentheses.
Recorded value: 10 (V)
